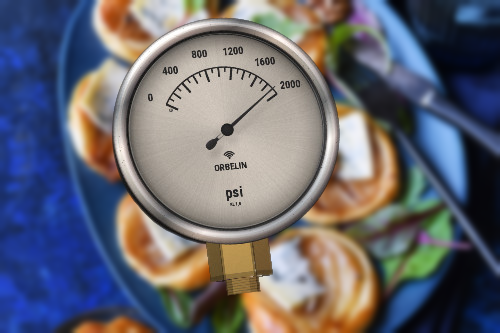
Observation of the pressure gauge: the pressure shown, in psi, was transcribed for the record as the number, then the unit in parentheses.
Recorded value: 1900 (psi)
